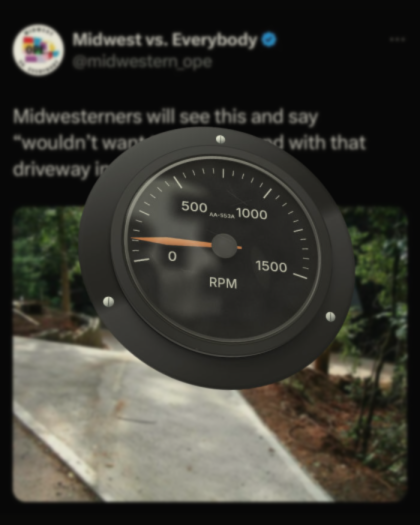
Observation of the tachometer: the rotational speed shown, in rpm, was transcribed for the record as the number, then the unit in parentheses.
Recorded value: 100 (rpm)
